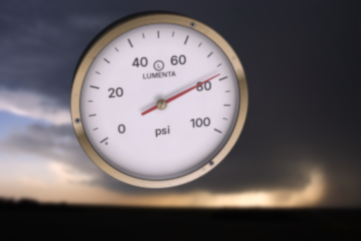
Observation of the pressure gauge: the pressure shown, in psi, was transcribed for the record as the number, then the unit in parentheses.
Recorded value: 77.5 (psi)
